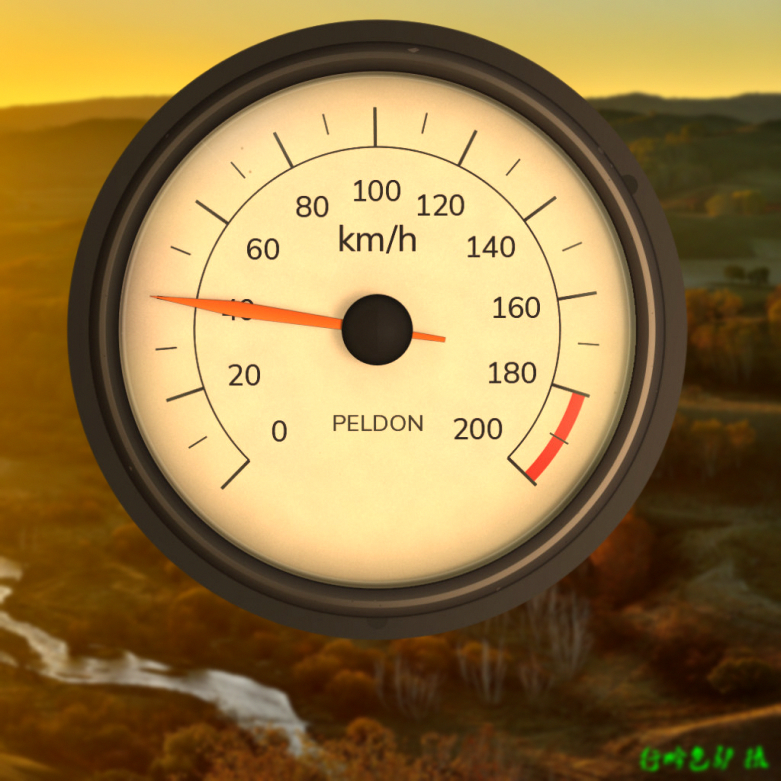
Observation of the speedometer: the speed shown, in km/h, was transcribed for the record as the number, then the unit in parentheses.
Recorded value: 40 (km/h)
